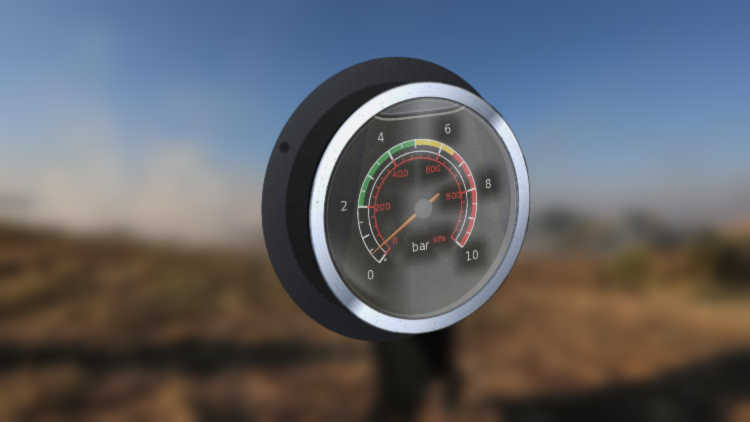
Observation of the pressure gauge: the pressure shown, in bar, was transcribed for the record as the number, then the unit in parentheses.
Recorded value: 0.5 (bar)
